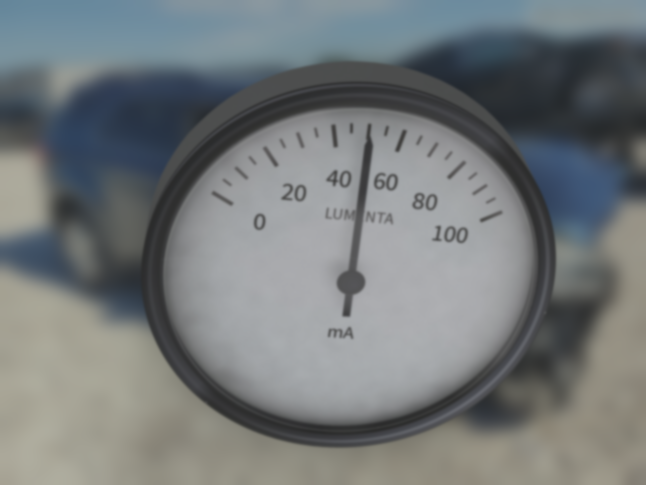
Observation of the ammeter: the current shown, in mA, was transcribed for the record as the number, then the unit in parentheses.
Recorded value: 50 (mA)
